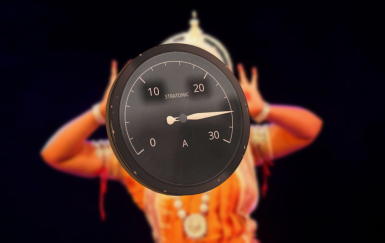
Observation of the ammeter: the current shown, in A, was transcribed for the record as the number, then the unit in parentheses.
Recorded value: 26 (A)
